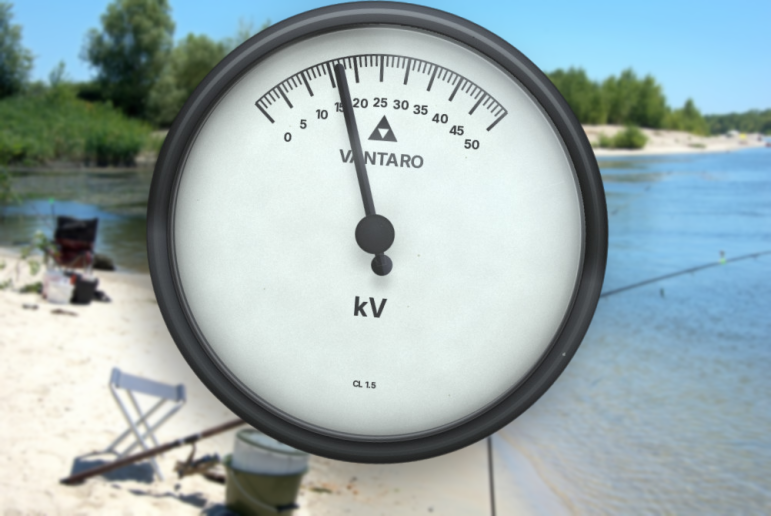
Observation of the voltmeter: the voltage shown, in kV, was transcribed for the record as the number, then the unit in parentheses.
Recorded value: 17 (kV)
